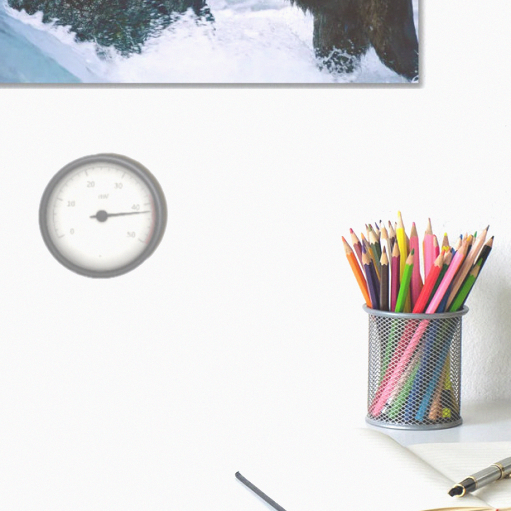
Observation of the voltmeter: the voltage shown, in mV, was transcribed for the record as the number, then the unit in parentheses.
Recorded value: 42 (mV)
